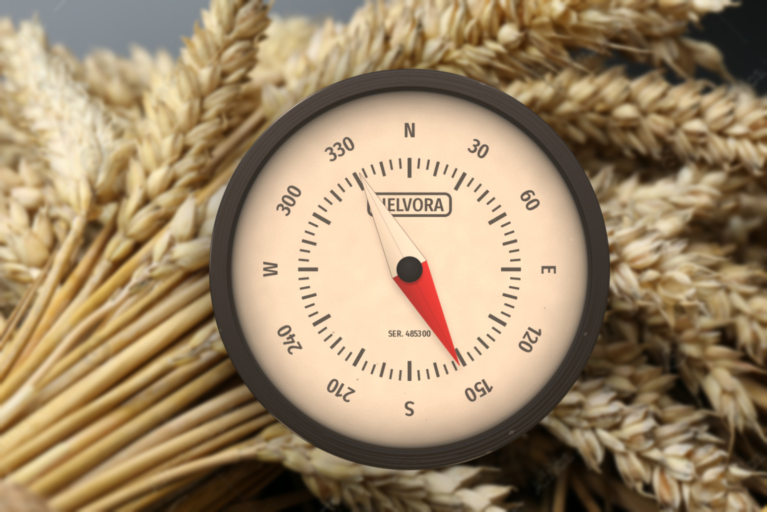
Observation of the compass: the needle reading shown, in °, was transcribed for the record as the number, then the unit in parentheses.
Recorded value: 152.5 (°)
